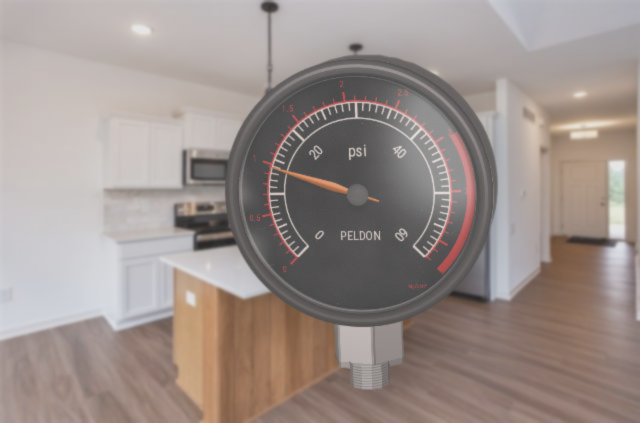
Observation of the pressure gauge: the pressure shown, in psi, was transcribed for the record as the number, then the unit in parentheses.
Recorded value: 14 (psi)
